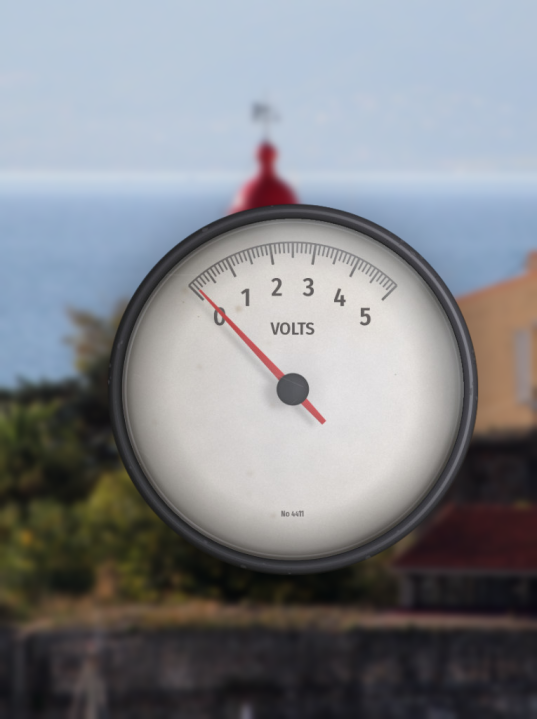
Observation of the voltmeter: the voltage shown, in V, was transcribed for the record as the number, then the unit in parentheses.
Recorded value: 0.1 (V)
